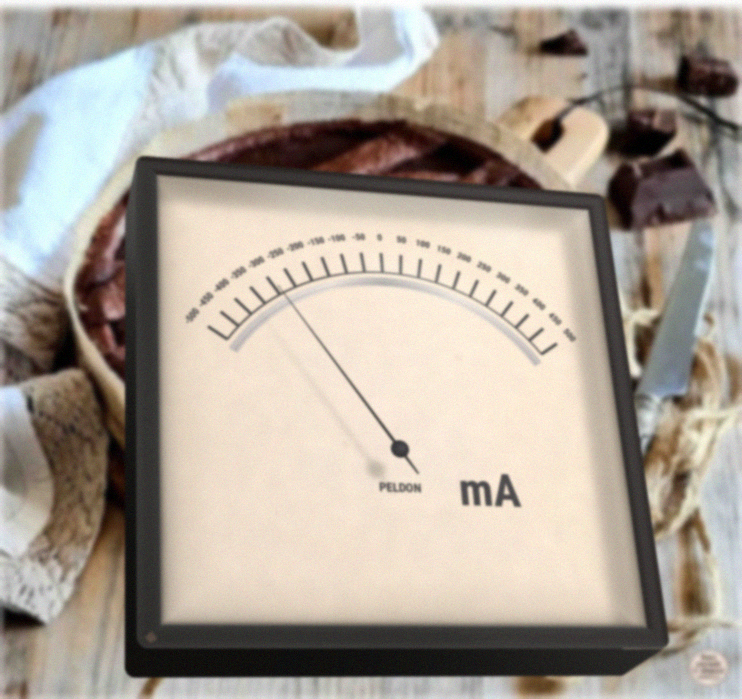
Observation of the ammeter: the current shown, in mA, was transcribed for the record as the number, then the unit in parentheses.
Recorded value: -300 (mA)
